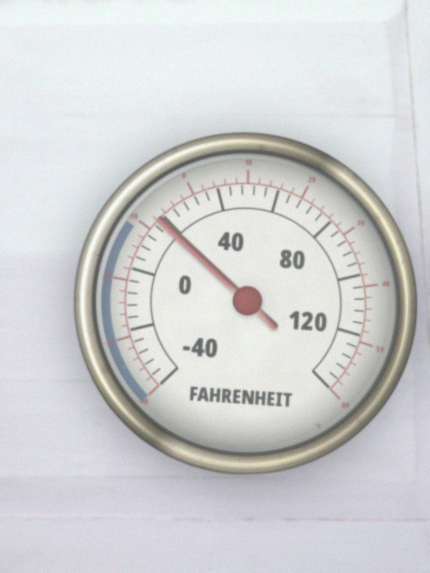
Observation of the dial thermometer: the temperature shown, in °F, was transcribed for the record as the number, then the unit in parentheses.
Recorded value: 18 (°F)
